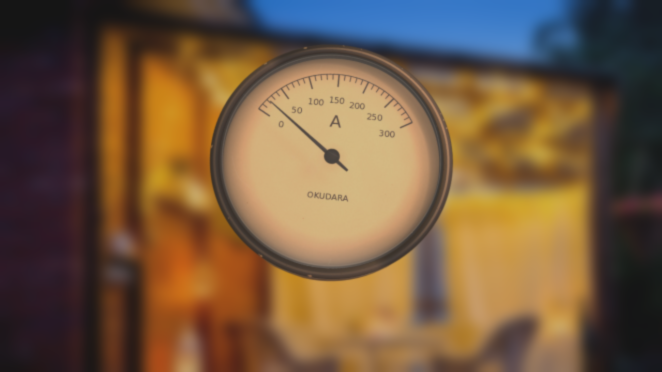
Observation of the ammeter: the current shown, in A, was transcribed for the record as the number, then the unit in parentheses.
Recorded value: 20 (A)
